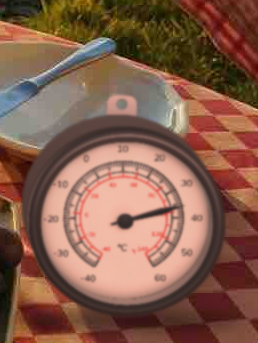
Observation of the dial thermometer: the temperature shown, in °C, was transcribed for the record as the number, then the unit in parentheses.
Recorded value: 35 (°C)
